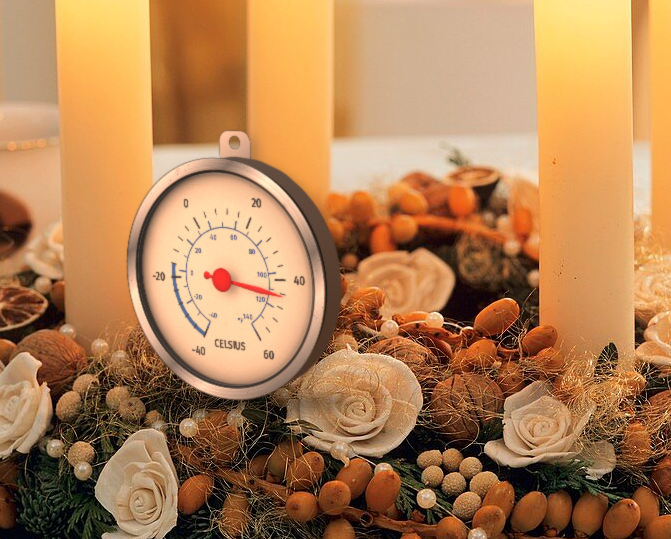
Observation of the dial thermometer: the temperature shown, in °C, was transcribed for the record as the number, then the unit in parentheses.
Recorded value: 44 (°C)
